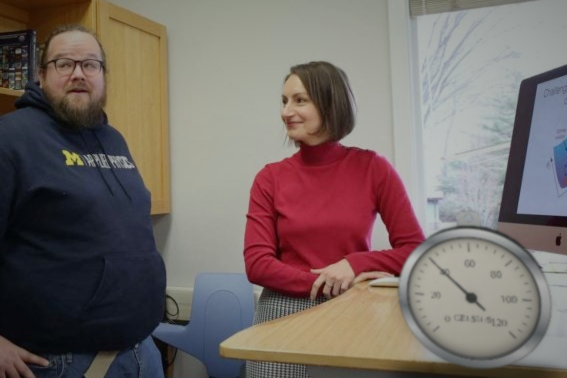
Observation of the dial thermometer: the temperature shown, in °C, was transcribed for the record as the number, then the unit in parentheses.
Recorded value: 40 (°C)
